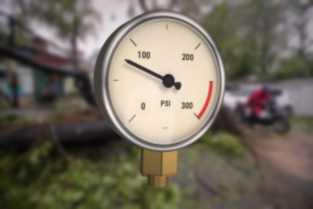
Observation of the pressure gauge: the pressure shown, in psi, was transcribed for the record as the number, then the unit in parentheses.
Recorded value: 75 (psi)
